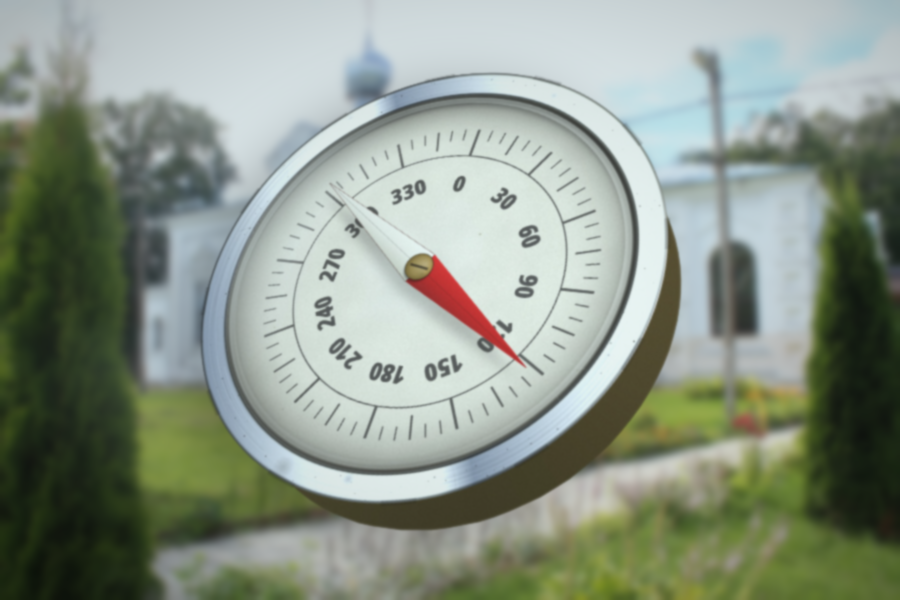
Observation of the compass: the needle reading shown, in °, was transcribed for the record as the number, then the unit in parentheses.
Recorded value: 122.5 (°)
